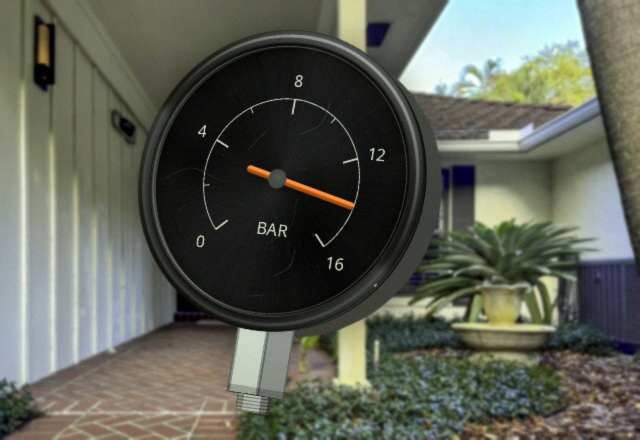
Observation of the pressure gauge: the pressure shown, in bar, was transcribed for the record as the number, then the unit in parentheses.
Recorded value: 14 (bar)
